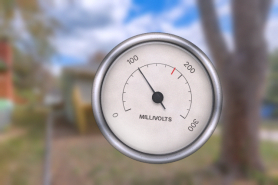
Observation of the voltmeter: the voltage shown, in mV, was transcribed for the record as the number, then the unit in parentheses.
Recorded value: 100 (mV)
